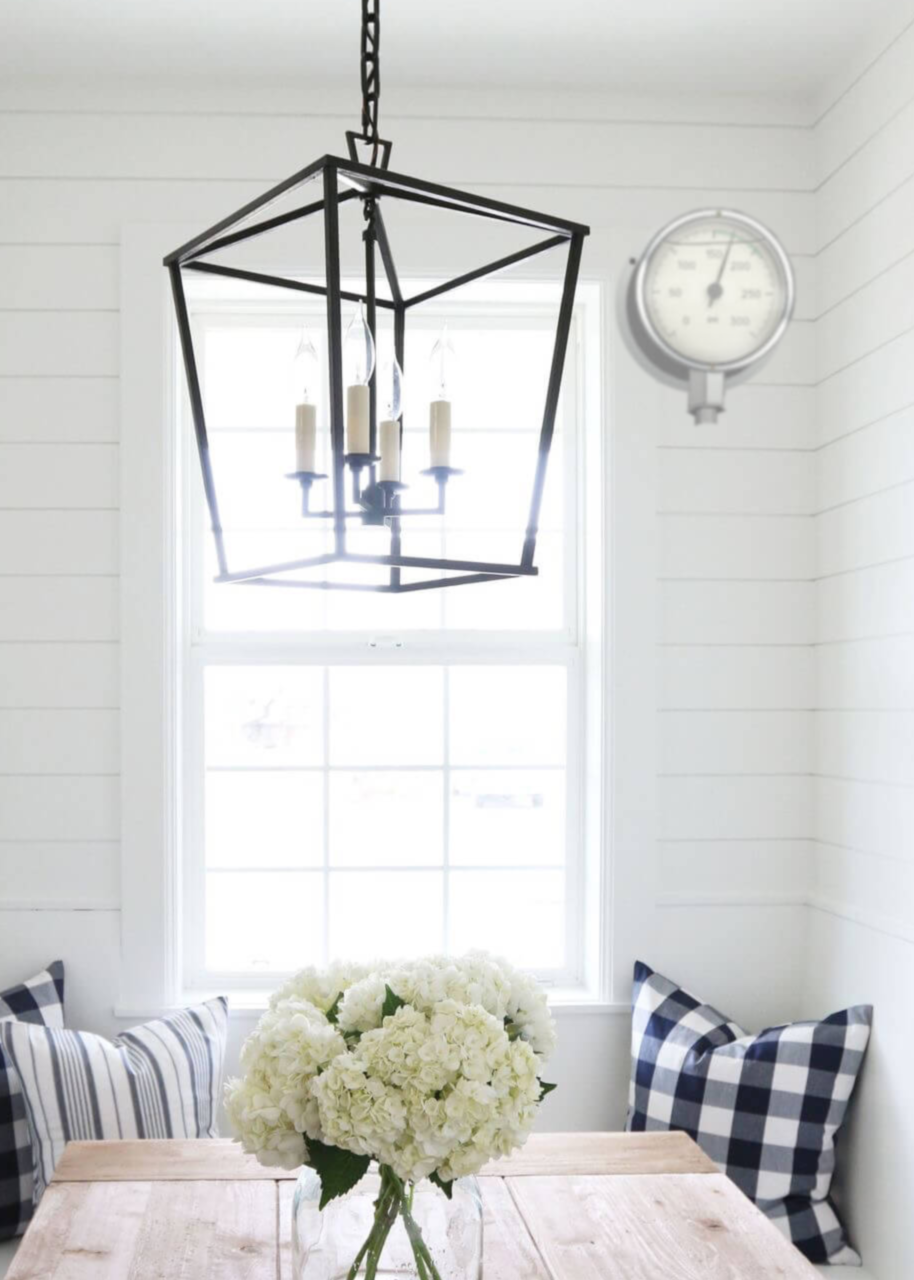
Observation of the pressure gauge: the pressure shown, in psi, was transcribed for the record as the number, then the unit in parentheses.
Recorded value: 170 (psi)
